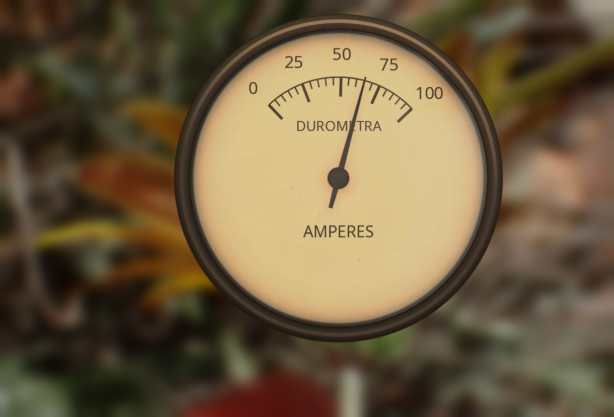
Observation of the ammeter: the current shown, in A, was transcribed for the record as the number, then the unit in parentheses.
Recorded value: 65 (A)
